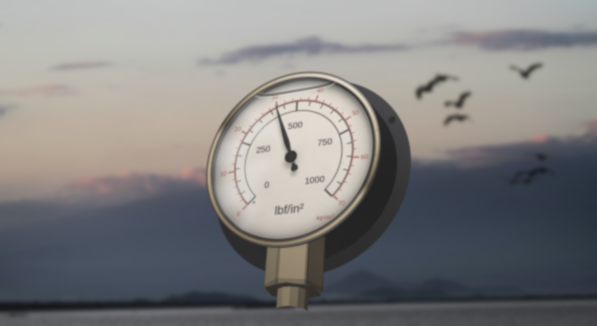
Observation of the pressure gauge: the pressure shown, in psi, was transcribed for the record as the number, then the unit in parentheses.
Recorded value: 425 (psi)
